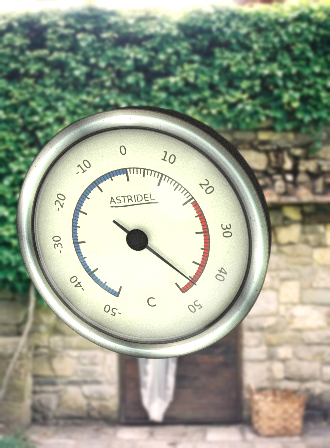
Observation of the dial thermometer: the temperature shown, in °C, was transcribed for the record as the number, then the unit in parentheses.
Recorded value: 45 (°C)
